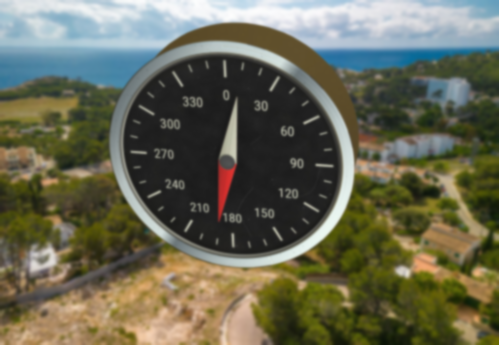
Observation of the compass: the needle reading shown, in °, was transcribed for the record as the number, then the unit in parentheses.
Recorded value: 190 (°)
